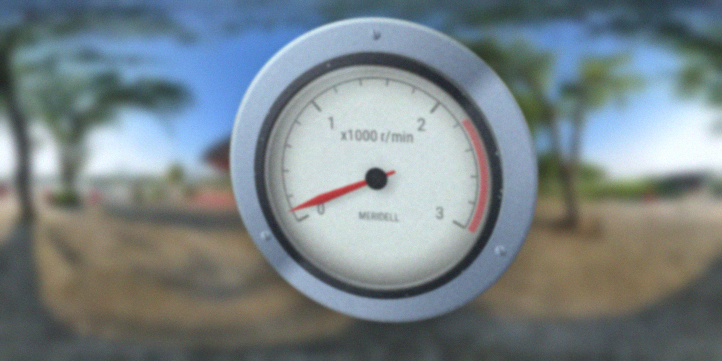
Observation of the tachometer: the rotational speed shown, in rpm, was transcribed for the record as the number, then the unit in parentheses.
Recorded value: 100 (rpm)
